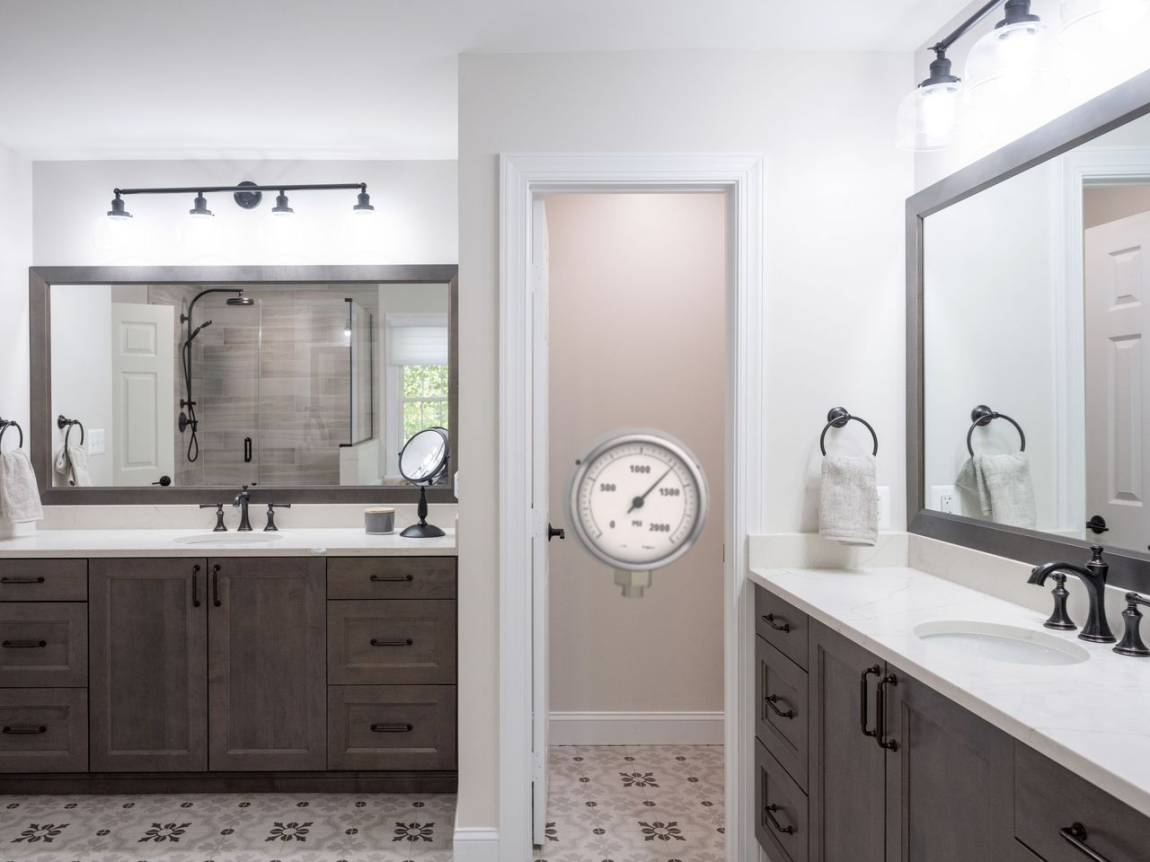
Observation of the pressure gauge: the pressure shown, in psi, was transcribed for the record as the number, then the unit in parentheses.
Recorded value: 1300 (psi)
